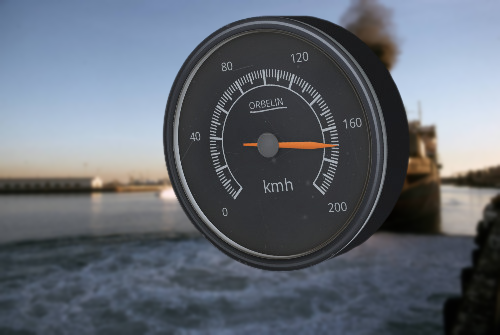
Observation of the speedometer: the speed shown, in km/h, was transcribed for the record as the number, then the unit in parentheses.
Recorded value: 170 (km/h)
